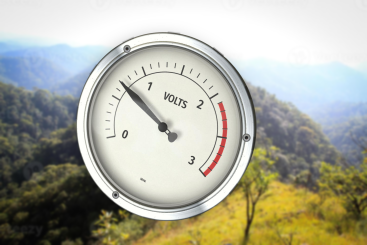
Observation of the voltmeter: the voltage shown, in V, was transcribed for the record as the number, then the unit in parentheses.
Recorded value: 0.7 (V)
